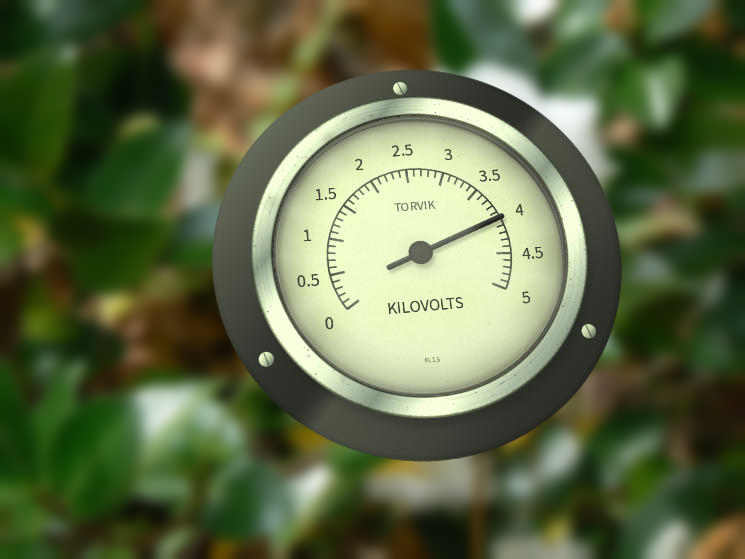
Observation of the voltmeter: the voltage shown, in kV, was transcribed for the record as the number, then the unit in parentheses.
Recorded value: 4 (kV)
